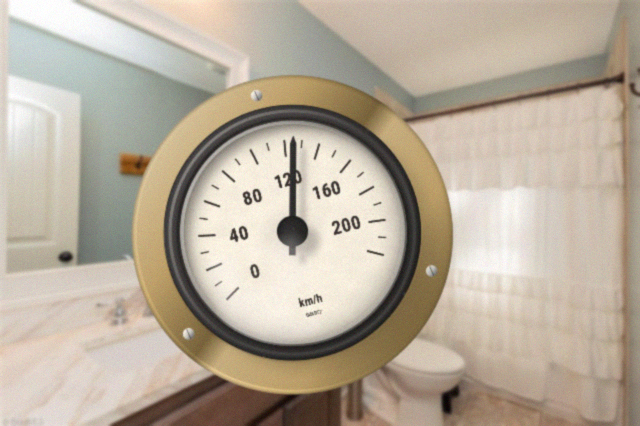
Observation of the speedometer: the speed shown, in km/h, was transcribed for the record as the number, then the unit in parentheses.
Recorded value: 125 (km/h)
